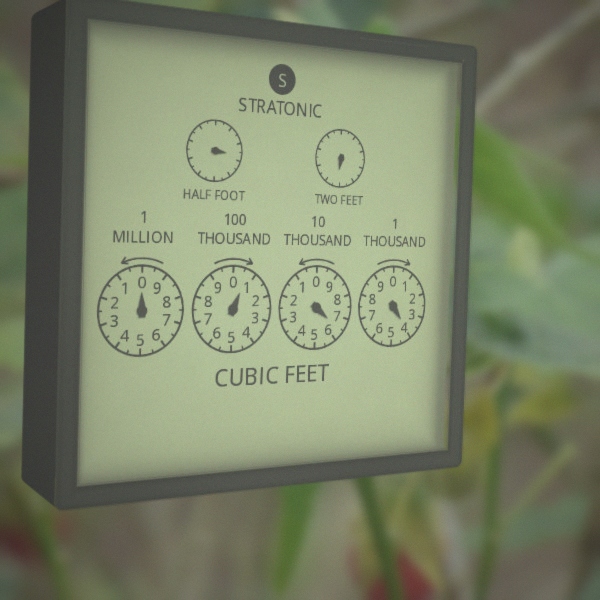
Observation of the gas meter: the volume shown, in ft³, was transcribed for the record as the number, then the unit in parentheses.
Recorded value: 6400 (ft³)
